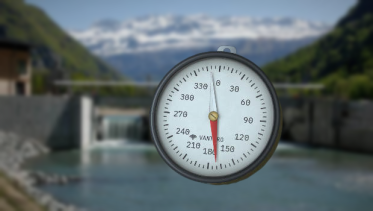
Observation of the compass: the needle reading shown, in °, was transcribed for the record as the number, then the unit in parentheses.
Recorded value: 170 (°)
